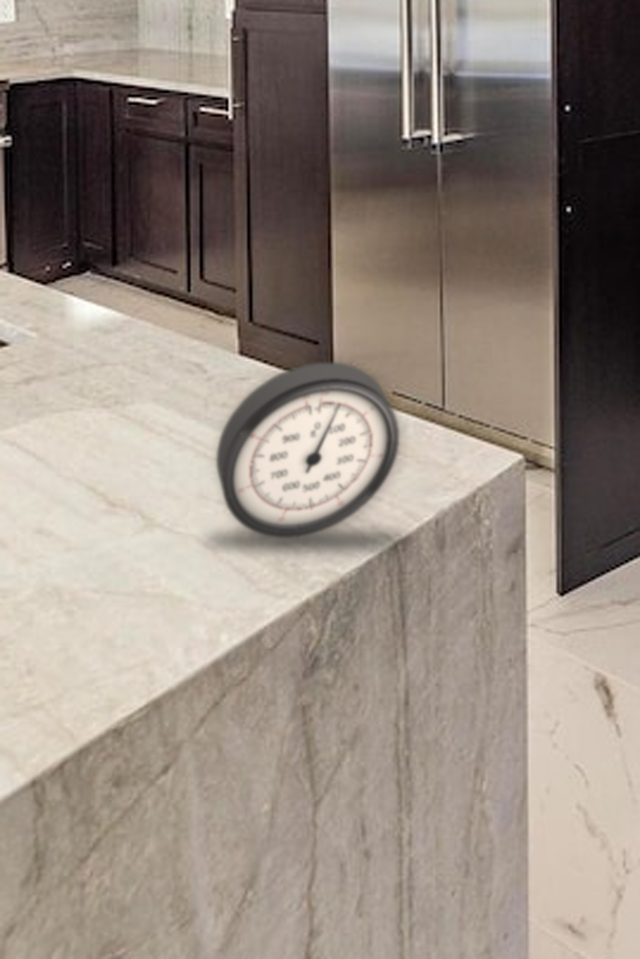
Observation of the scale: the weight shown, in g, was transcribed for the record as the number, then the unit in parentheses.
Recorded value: 50 (g)
